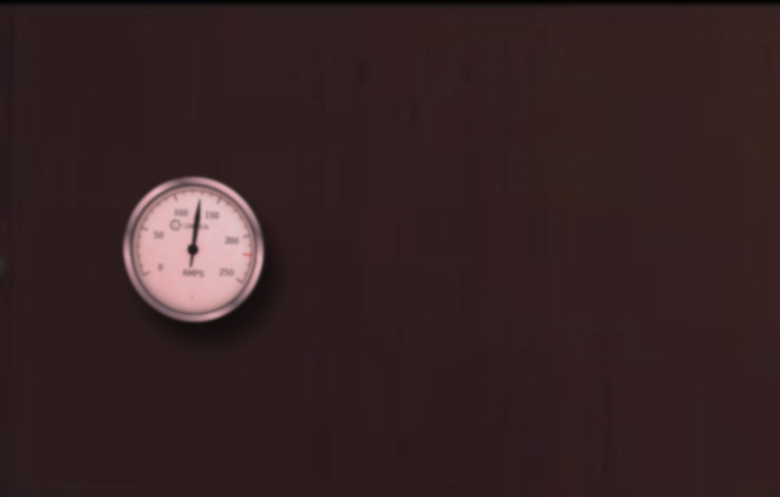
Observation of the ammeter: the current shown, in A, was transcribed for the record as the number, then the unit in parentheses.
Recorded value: 130 (A)
